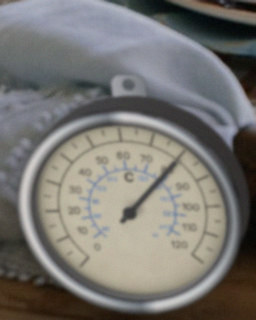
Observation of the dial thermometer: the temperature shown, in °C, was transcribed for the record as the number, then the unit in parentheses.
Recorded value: 80 (°C)
